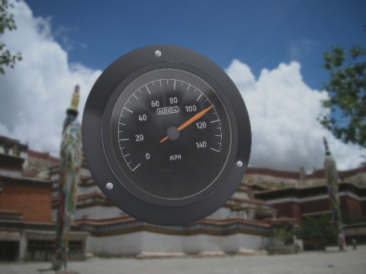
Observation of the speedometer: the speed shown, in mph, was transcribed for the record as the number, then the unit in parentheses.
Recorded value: 110 (mph)
